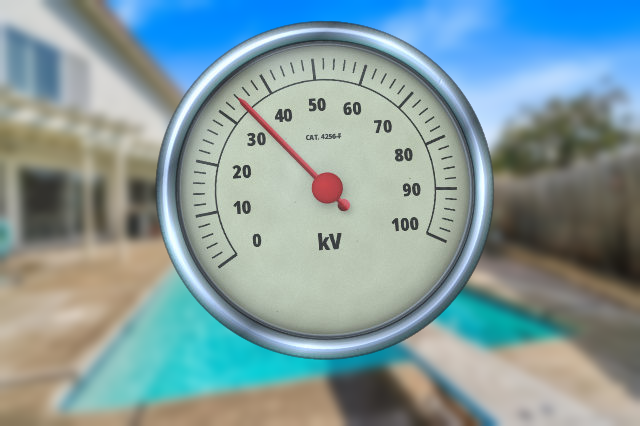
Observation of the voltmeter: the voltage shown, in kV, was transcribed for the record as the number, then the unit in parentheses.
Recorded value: 34 (kV)
